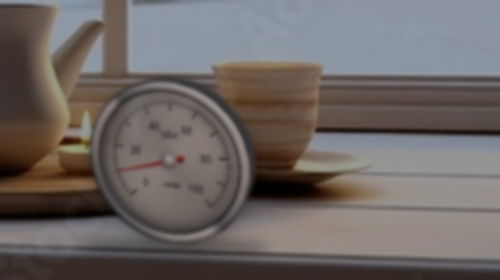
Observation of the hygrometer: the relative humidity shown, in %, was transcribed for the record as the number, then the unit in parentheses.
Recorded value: 10 (%)
